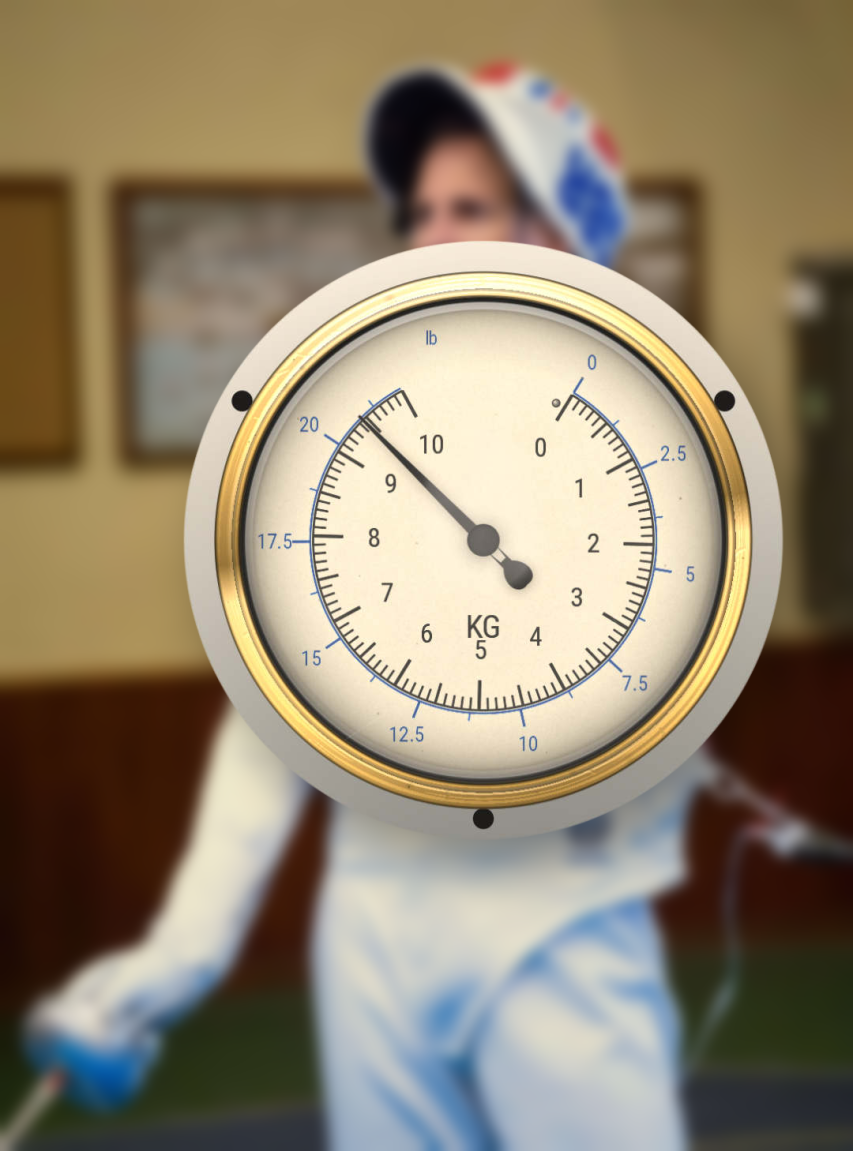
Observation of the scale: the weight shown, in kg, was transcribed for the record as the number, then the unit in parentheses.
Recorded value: 9.45 (kg)
